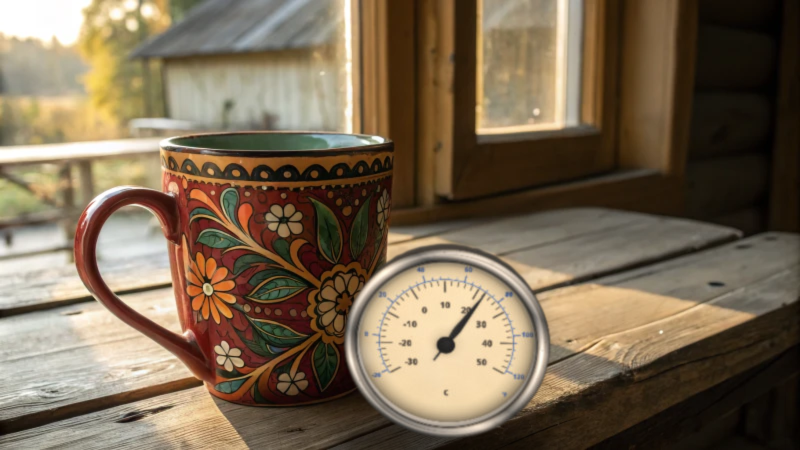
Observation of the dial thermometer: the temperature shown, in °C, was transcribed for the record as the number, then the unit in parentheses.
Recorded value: 22 (°C)
